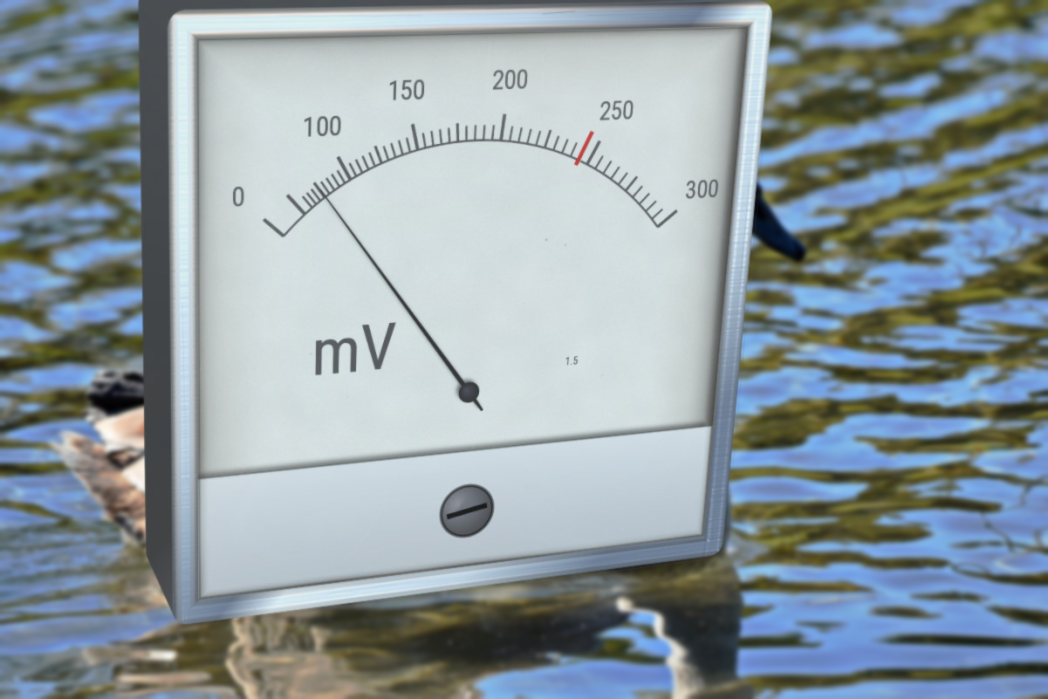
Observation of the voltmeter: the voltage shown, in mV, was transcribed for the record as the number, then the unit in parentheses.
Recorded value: 75 (mV)
